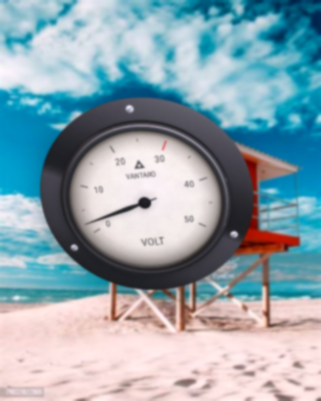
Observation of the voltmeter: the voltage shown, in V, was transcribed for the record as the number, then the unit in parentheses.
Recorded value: 2.5 (V)
